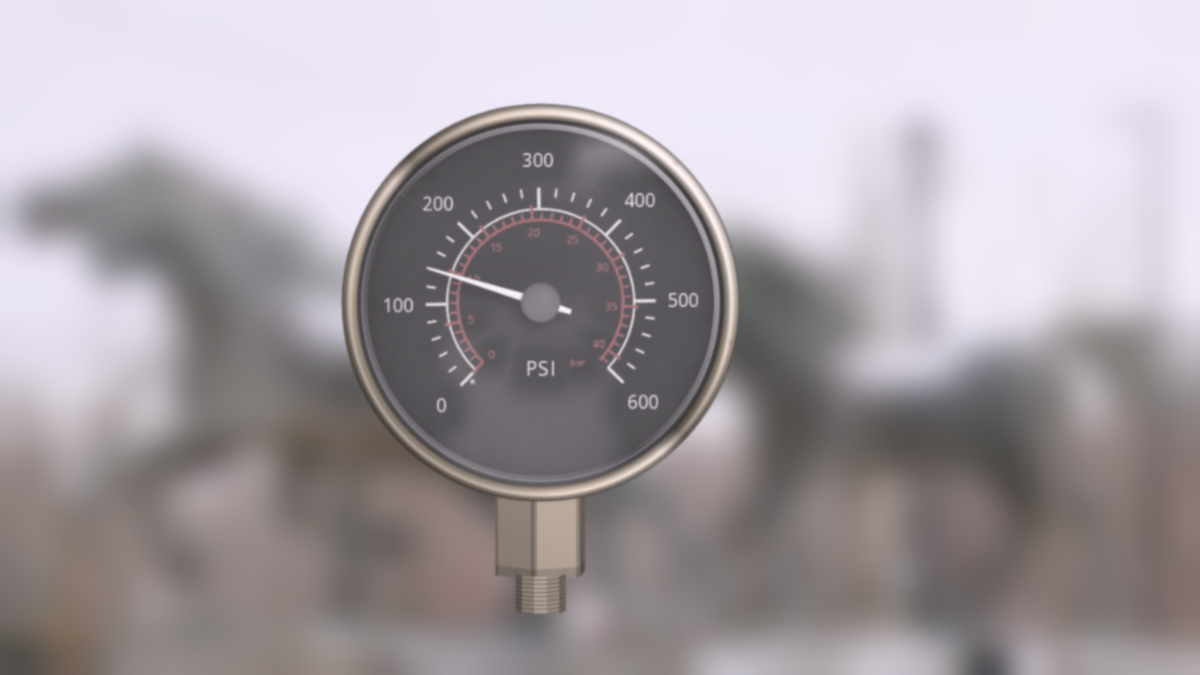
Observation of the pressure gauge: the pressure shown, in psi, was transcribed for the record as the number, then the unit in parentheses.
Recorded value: 140 (psi)
